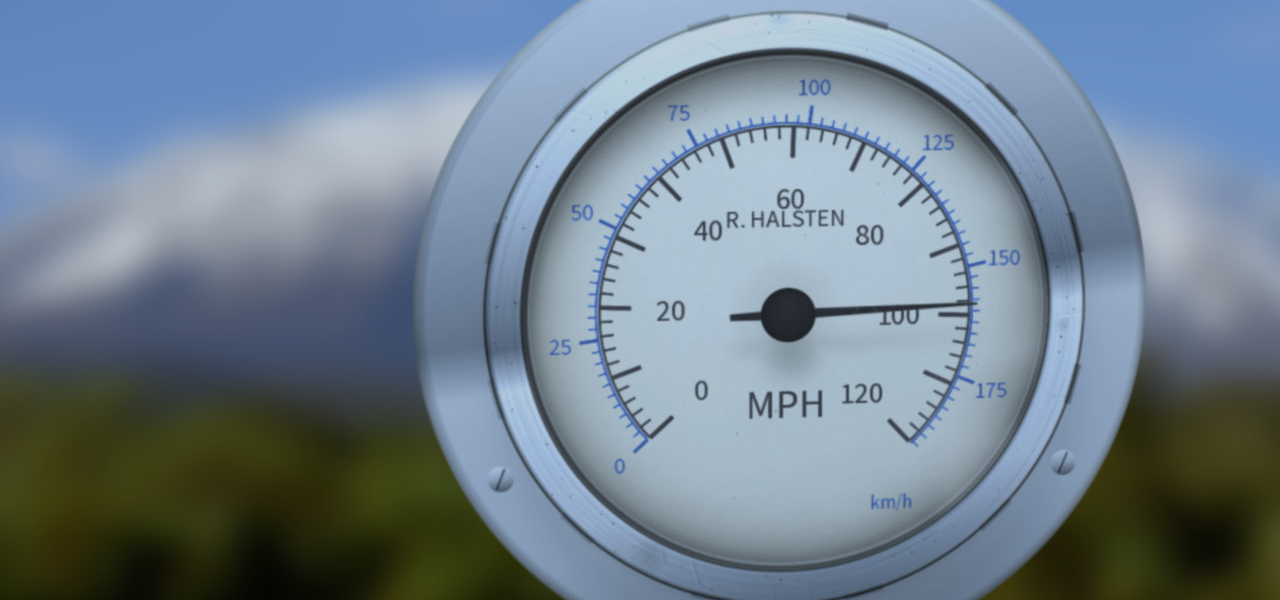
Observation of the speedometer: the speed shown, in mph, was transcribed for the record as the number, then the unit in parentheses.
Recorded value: 98 (mph)
